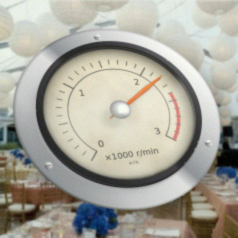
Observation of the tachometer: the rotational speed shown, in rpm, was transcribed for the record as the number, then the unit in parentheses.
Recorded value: 2200 (rpm)
